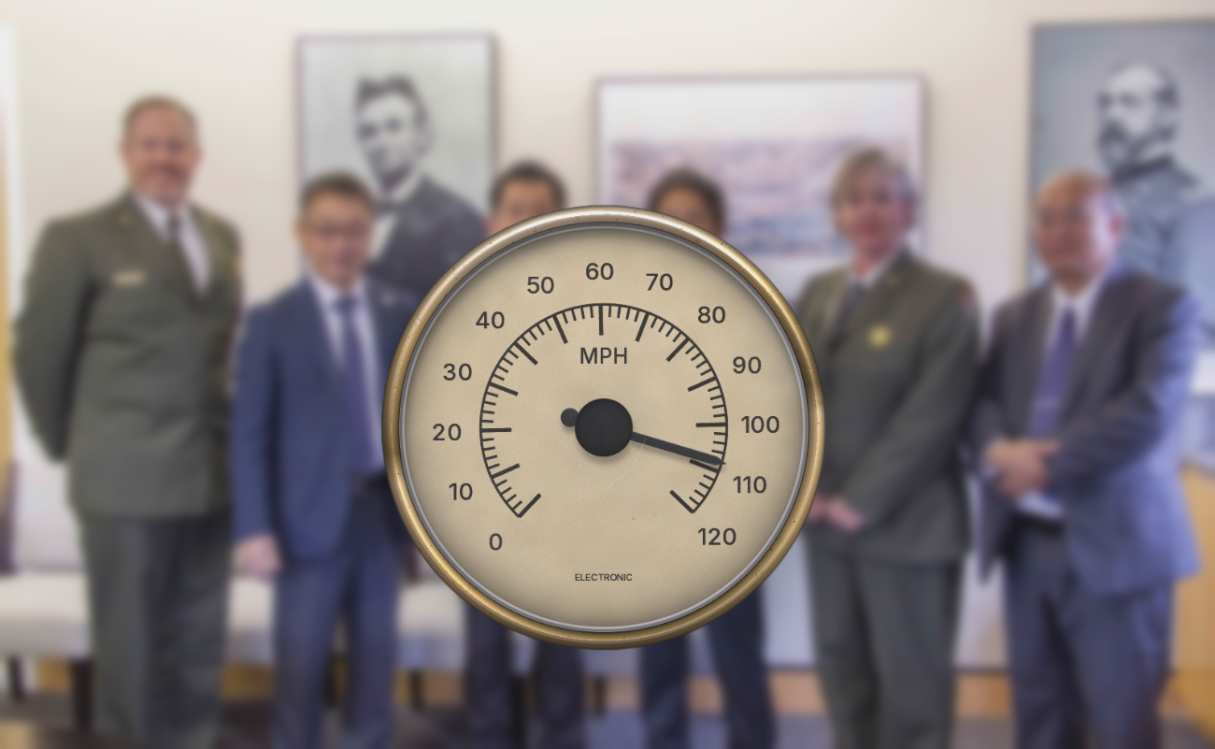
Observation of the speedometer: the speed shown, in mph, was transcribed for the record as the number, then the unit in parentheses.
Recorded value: 108 (mph)
